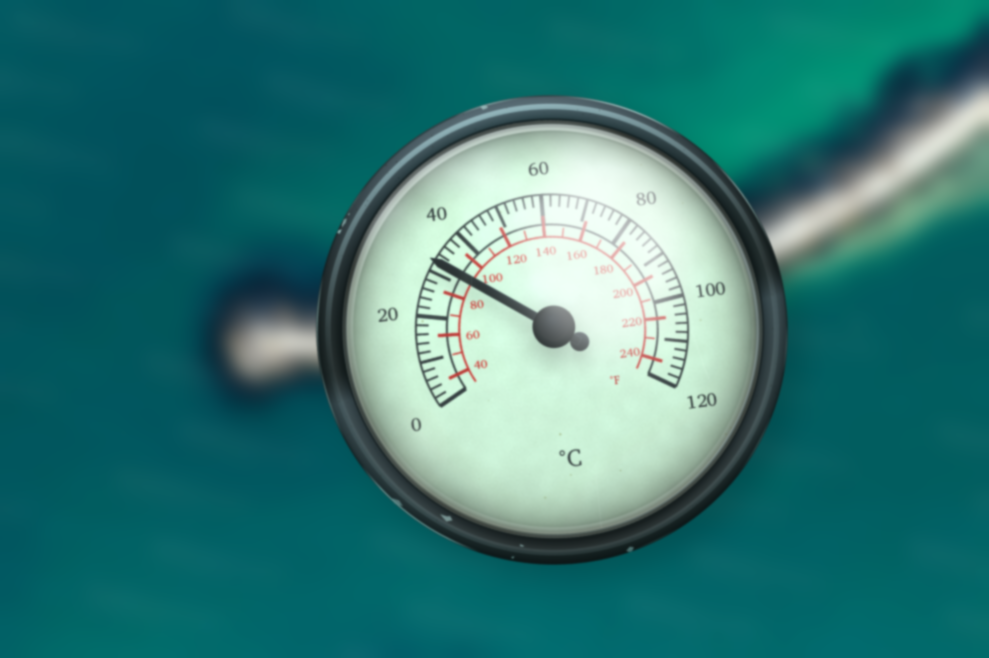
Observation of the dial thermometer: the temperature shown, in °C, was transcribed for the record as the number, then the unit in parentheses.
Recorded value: 32 (°C)
